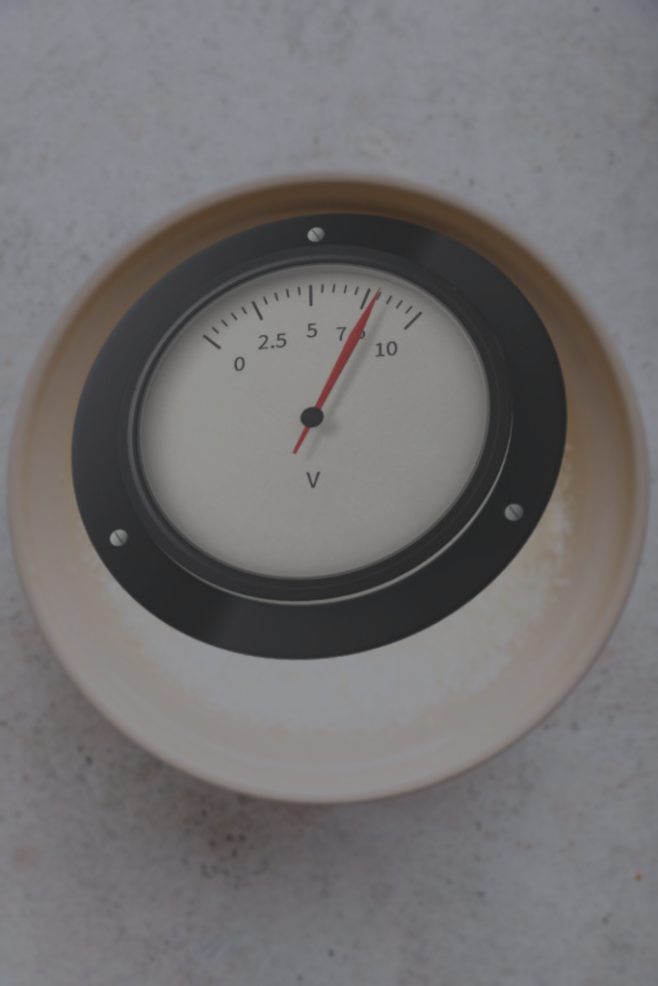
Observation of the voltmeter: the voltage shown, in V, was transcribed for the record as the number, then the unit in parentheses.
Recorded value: 8 (V)
